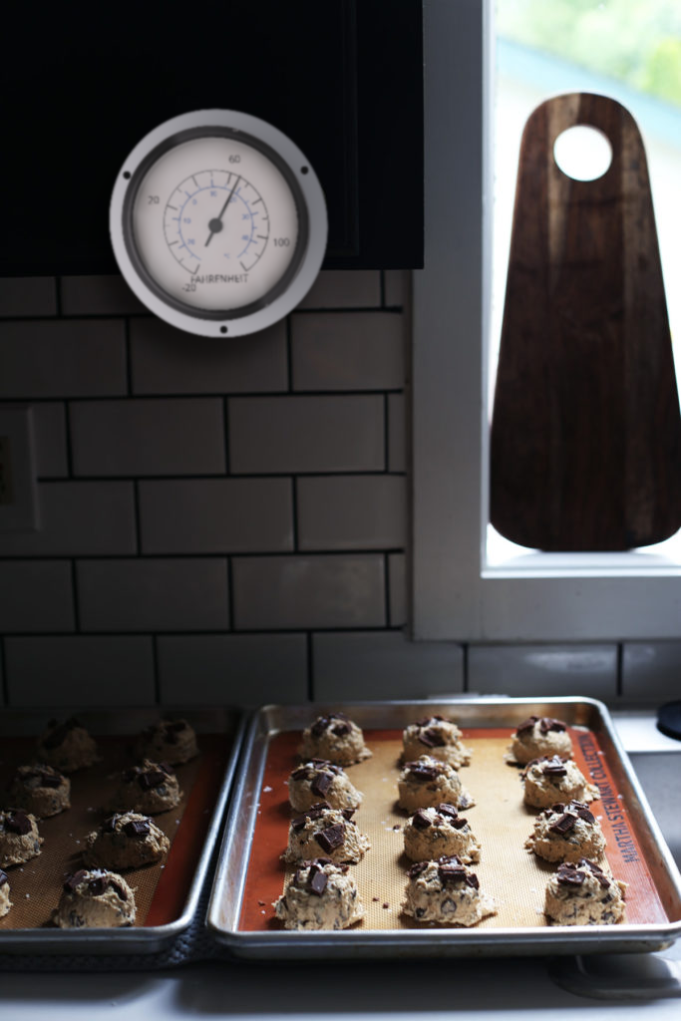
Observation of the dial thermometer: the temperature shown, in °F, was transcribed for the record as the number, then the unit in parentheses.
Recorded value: 65 (°F)
